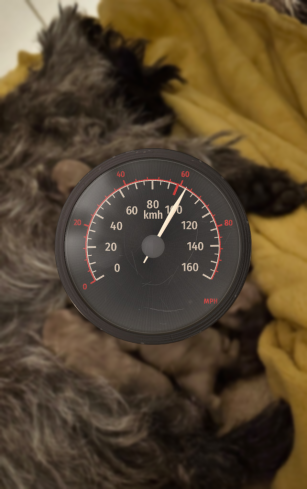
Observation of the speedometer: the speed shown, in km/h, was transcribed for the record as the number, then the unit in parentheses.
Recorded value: 100 (km/h)
